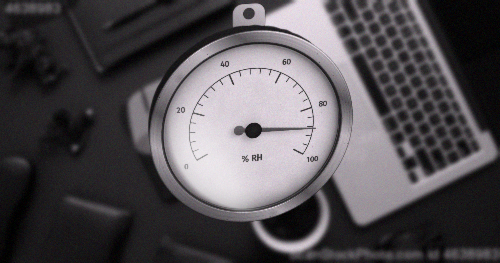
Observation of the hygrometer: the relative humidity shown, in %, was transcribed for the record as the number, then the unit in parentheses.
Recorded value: 88 (%)
